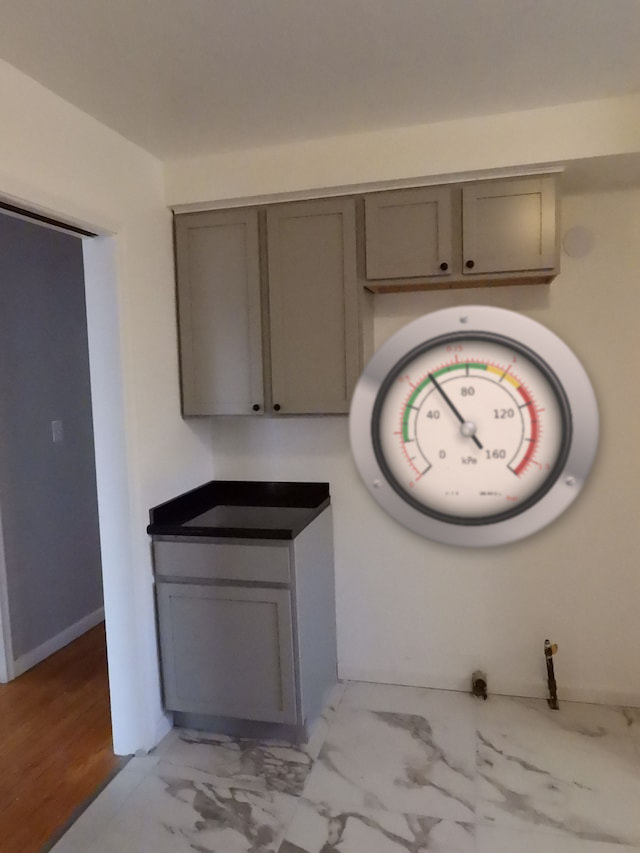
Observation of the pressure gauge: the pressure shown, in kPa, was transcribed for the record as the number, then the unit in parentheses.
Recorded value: 60 (kPa)
